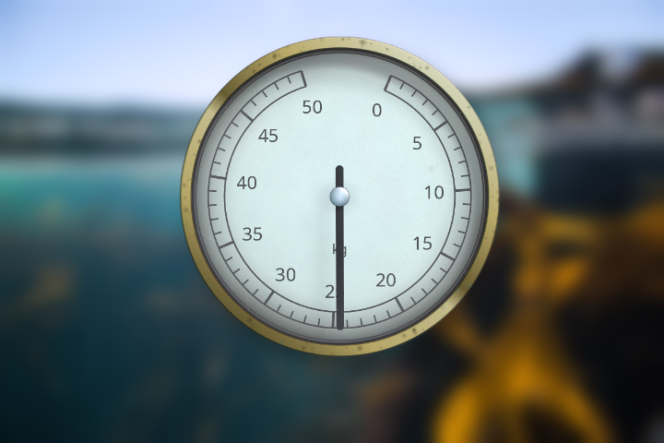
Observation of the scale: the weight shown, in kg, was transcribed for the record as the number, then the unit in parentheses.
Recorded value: 24.5 (kg)
